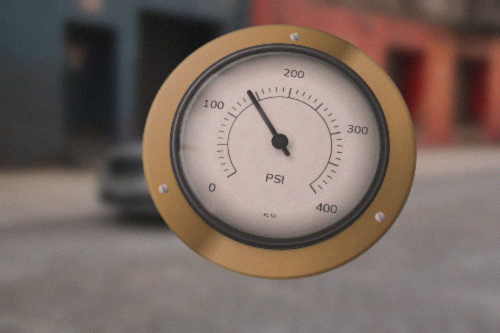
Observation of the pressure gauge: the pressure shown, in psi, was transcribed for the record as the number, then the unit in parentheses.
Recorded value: 140 (psi)
